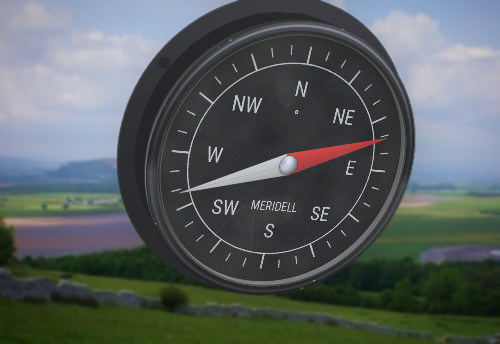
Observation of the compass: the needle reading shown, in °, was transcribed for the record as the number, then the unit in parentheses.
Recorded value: 70 (°)
